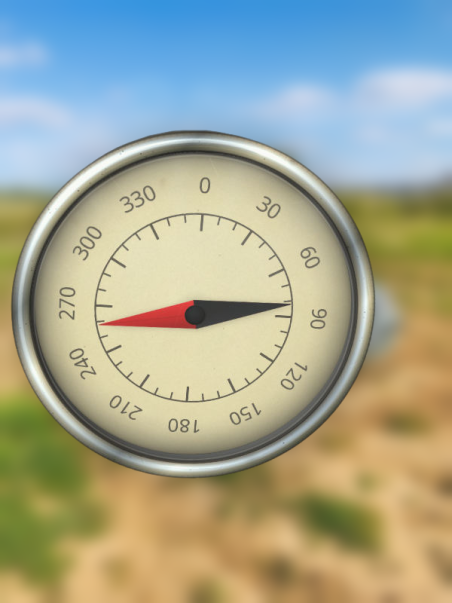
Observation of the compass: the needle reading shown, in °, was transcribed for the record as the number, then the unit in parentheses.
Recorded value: 260 (°)
